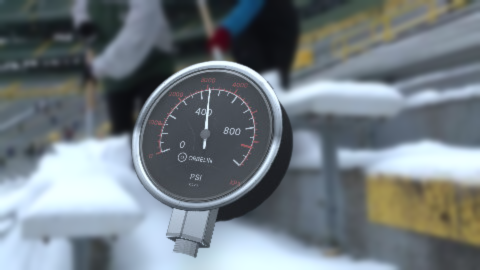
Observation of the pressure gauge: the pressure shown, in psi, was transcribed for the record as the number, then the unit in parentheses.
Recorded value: 450 (psi)
